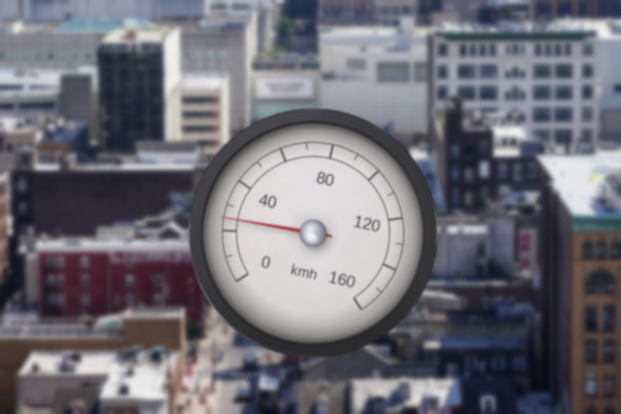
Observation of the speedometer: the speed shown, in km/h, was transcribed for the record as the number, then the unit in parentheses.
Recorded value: 25 (km/h)
